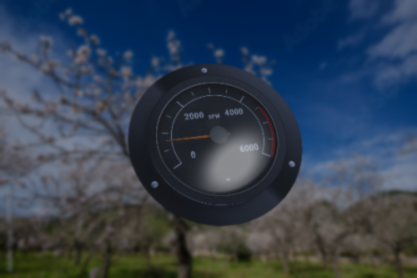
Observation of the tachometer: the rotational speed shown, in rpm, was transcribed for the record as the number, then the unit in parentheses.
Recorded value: 750 (rpm)
